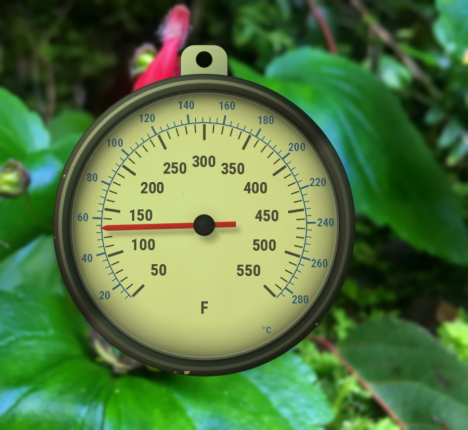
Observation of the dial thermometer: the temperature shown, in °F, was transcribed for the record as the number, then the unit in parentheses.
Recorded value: 130 (°F)
